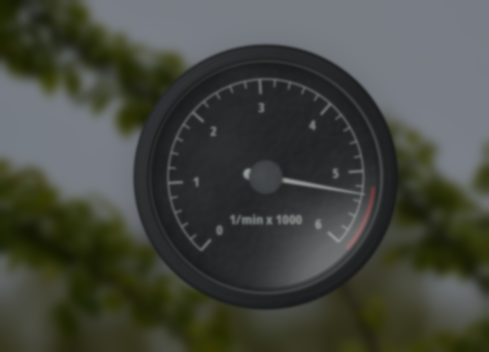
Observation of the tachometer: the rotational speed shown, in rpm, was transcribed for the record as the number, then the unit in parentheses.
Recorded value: 5300 (rpm)
